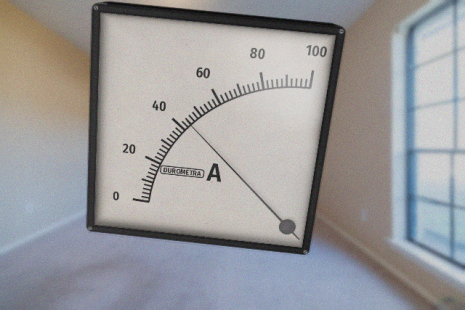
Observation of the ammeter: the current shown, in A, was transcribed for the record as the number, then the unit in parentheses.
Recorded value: 44 (A)
